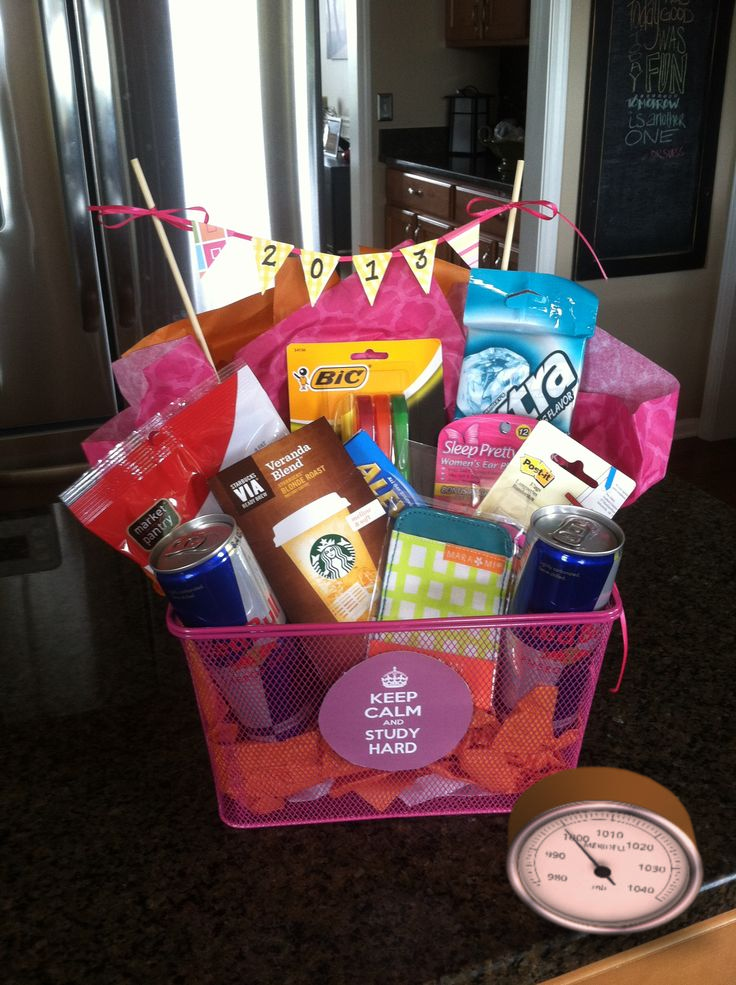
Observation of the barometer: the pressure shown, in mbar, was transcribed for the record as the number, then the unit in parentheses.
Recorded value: 1000 (mbar)
